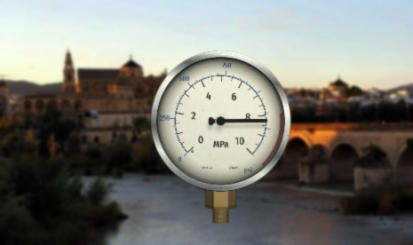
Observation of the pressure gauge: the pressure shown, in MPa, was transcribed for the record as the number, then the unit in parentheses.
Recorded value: 8.25 (MPa)
